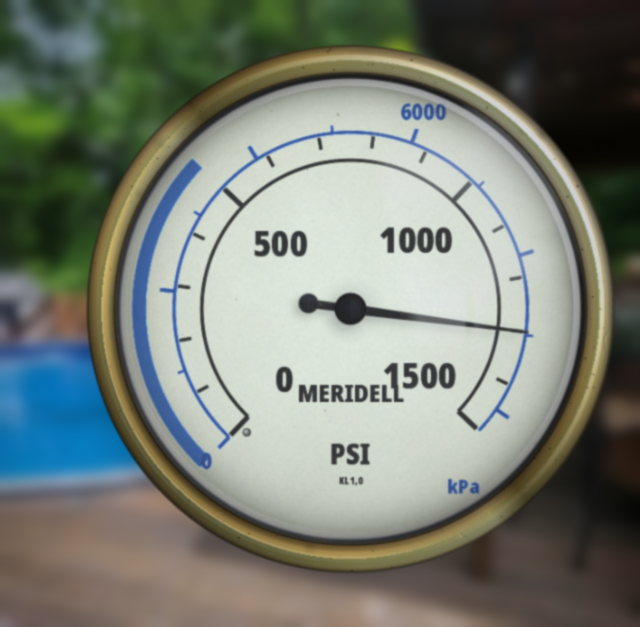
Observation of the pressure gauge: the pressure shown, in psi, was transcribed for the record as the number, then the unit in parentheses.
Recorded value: 1300 (psi)
